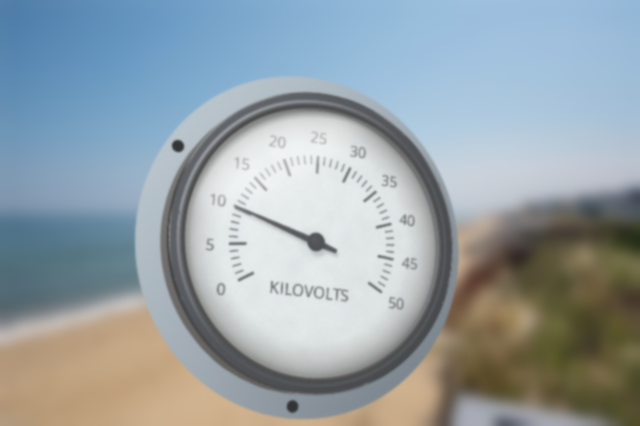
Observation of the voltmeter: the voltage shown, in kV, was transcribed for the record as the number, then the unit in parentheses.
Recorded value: 10 (kV)
